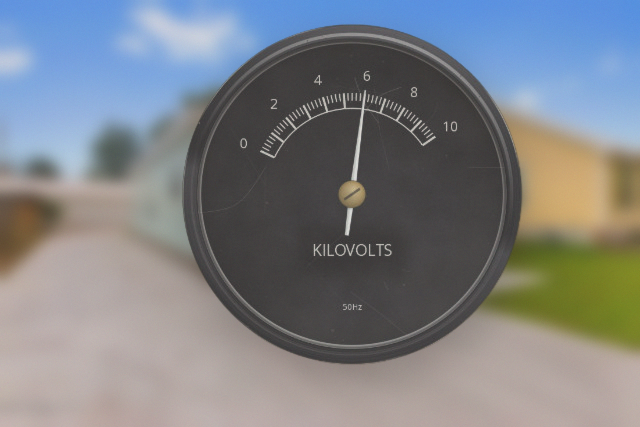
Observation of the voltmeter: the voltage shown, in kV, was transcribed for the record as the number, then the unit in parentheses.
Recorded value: 6 (kV)
